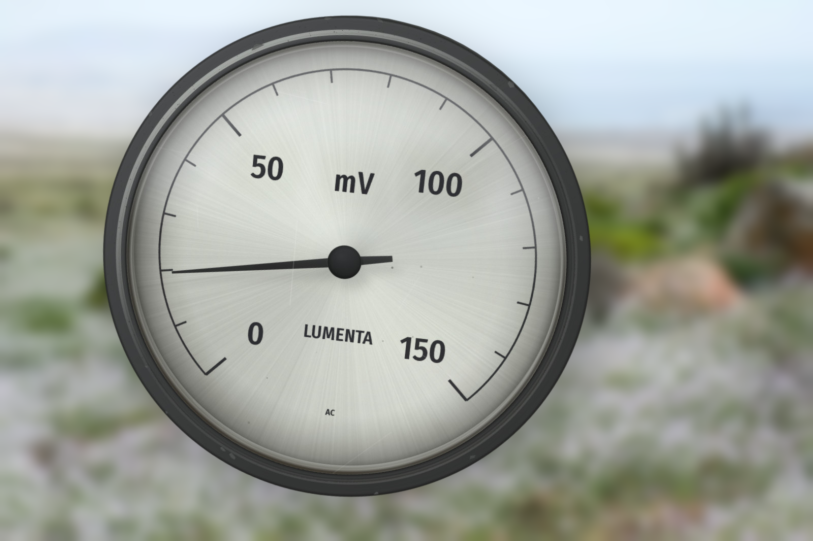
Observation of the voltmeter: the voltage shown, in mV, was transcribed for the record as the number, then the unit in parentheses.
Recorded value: 20 (mV)
